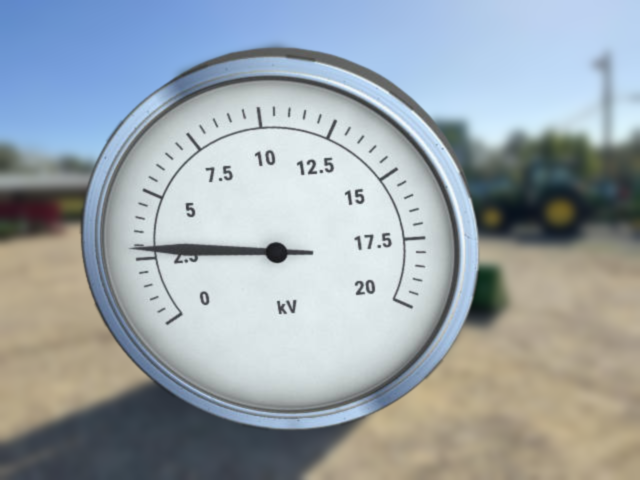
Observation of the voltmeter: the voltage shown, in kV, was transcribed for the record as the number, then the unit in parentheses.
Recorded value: 3 (kV)
